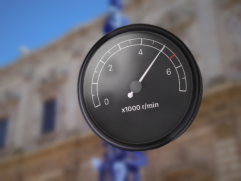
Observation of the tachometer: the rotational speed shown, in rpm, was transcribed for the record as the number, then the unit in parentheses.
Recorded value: 5000 (rpm)
